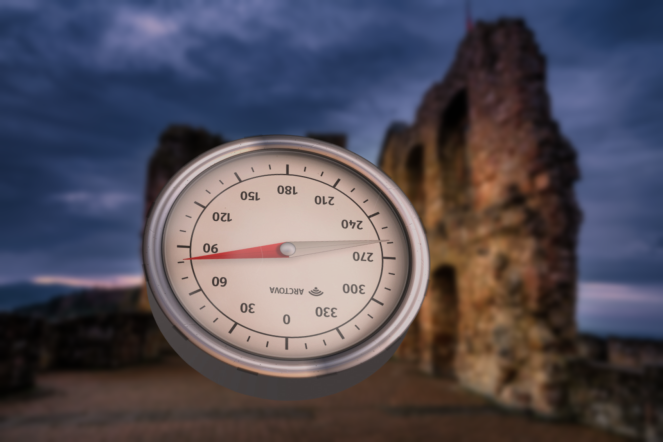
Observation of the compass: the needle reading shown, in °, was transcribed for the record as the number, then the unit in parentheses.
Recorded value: 80 (°)
